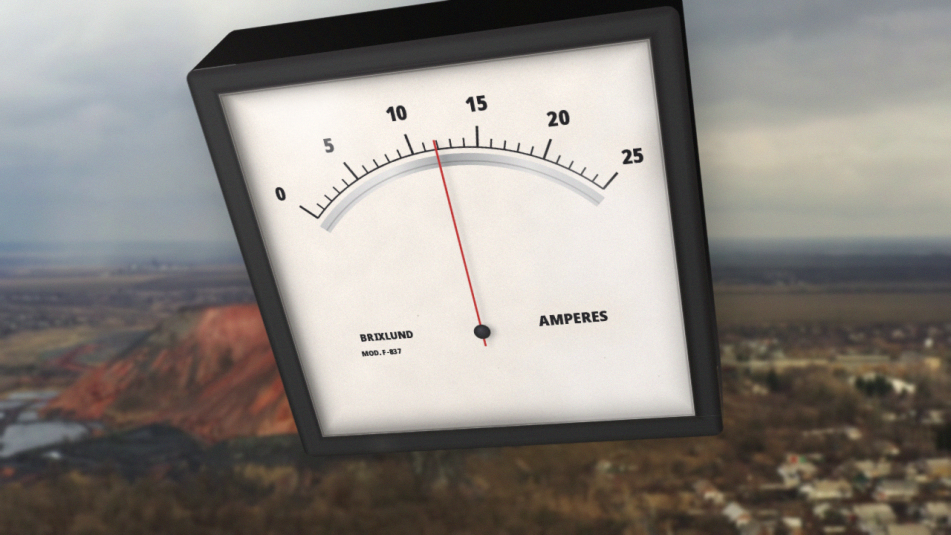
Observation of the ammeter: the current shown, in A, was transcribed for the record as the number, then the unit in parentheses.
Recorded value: 12 (A)
